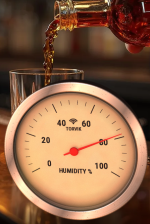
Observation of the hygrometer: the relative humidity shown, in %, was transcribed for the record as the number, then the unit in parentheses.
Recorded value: 78 (%)
